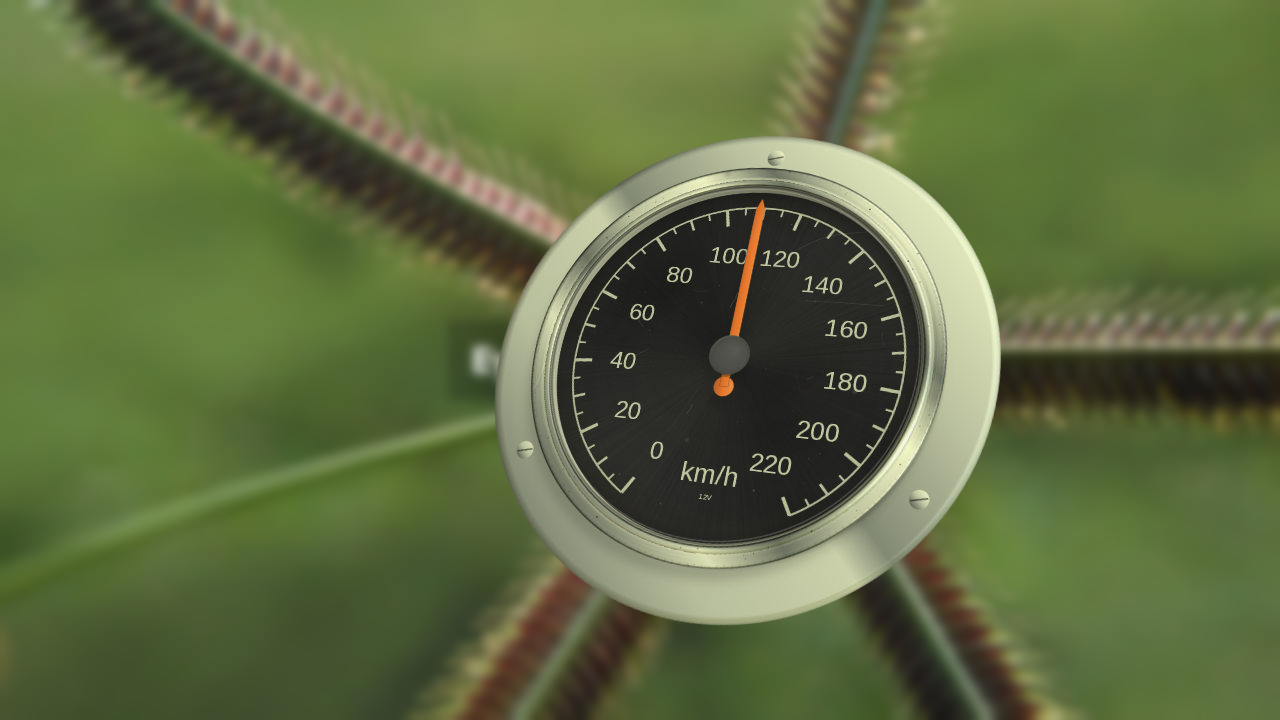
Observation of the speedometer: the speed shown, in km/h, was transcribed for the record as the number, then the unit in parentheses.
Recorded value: 110 (km/h)
